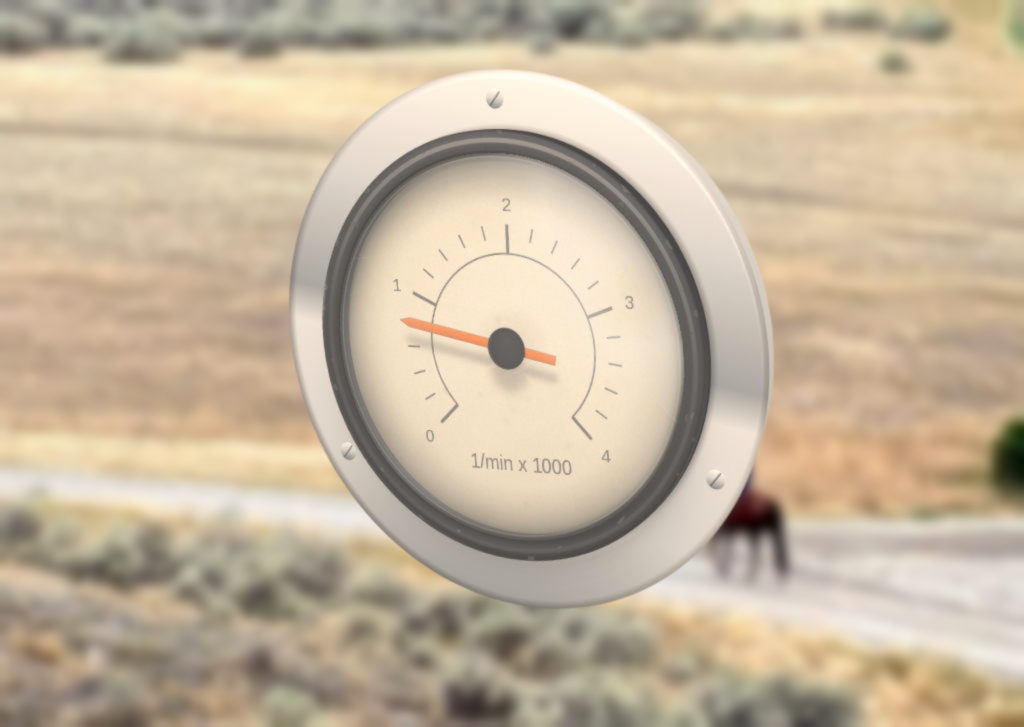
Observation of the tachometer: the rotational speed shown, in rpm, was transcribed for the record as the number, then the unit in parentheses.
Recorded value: 800 (rpm)
